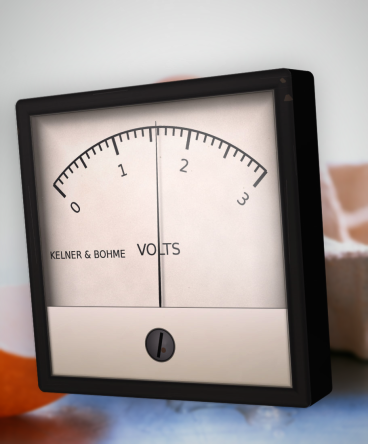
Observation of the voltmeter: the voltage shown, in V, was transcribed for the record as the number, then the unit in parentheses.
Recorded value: 1.6 (V)
